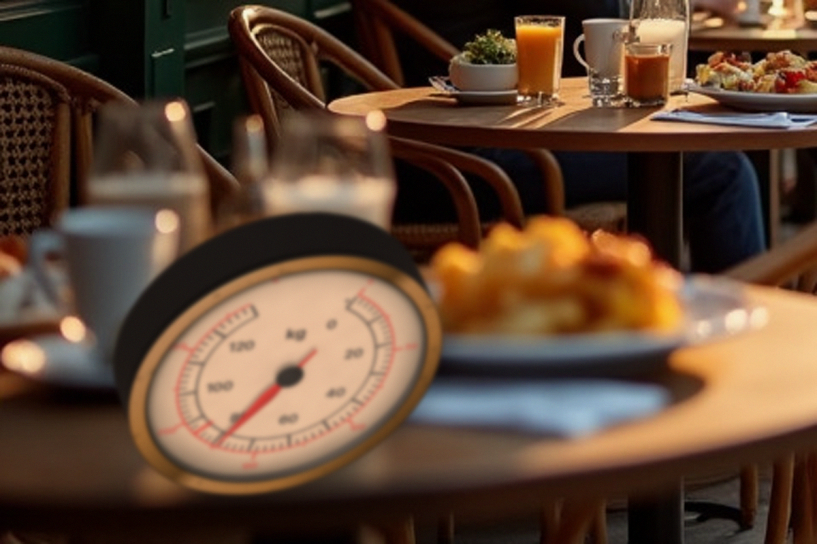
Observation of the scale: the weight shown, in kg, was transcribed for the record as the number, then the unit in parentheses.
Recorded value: 80 (kg)
